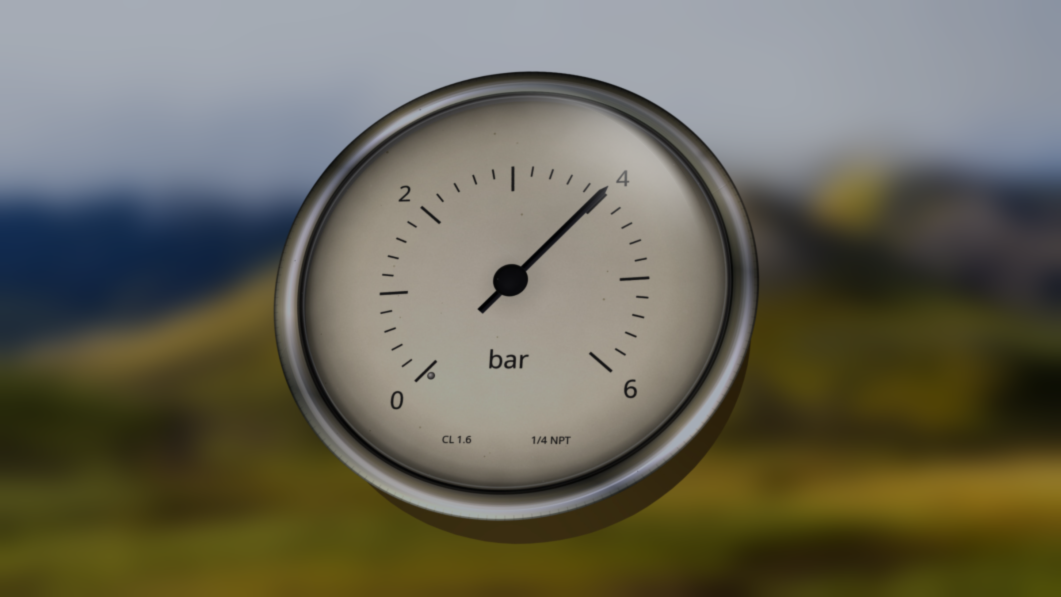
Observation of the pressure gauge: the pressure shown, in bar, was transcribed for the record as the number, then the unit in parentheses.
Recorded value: 4 (bar)
